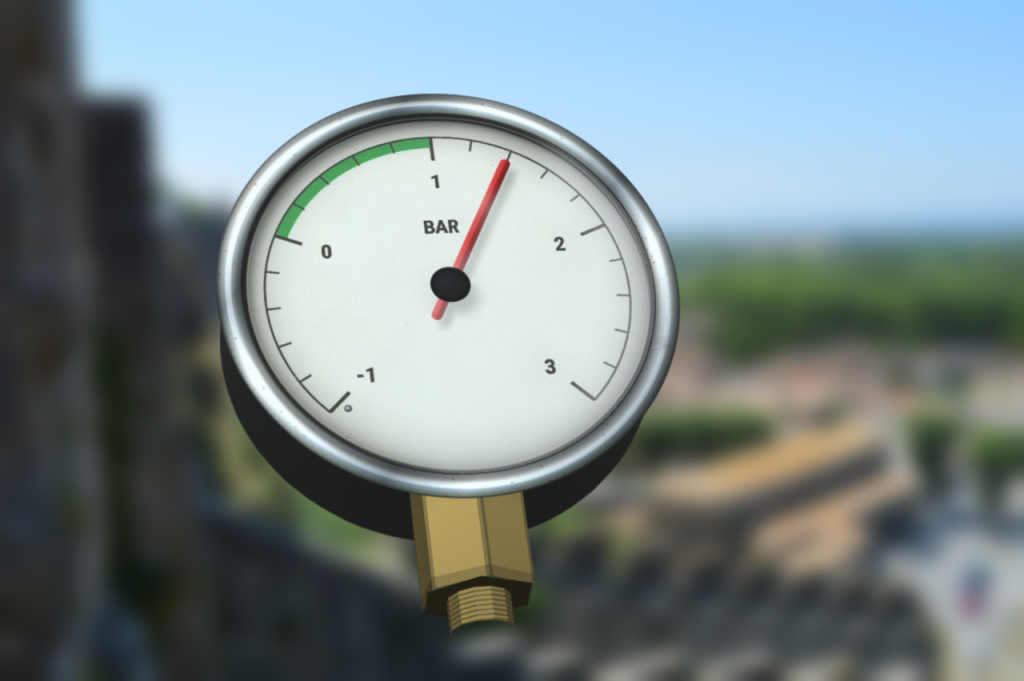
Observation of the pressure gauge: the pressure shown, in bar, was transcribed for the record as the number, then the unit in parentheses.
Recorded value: 1.4 (bar)
